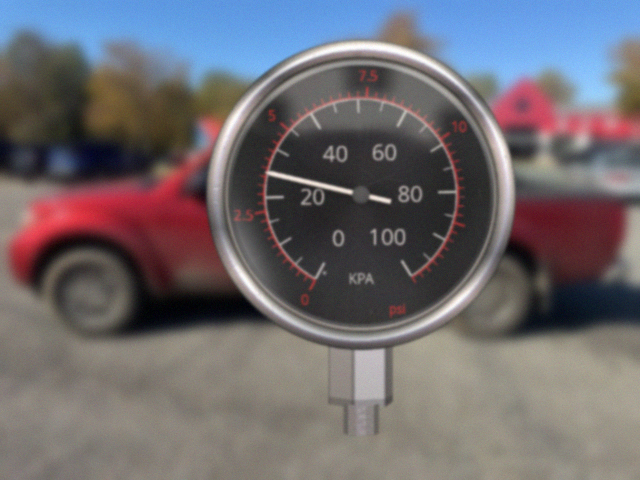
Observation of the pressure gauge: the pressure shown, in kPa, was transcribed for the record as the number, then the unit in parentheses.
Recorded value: 25 (kPa)
